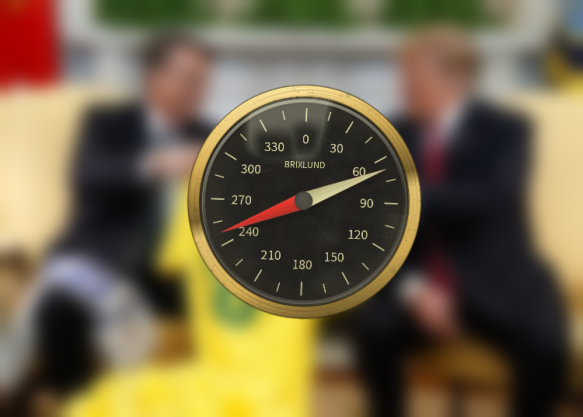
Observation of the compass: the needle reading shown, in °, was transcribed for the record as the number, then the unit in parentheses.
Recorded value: 247.5 (°)
